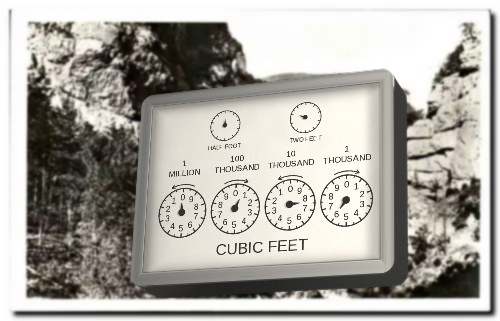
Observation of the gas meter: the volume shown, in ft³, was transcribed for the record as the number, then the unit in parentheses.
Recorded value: 7600 (ft³)
